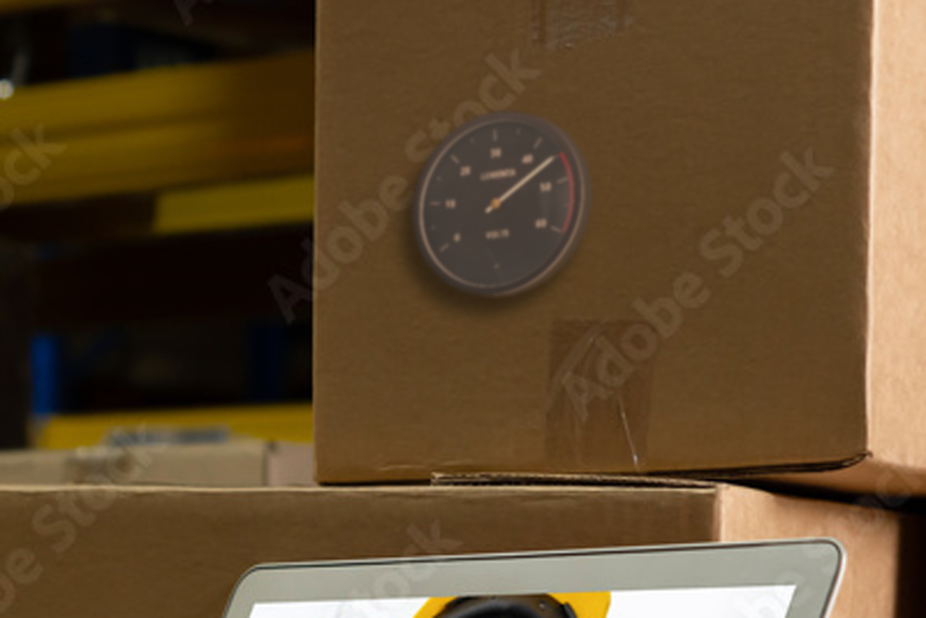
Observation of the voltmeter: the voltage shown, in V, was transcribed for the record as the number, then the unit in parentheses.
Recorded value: 45 (V)
